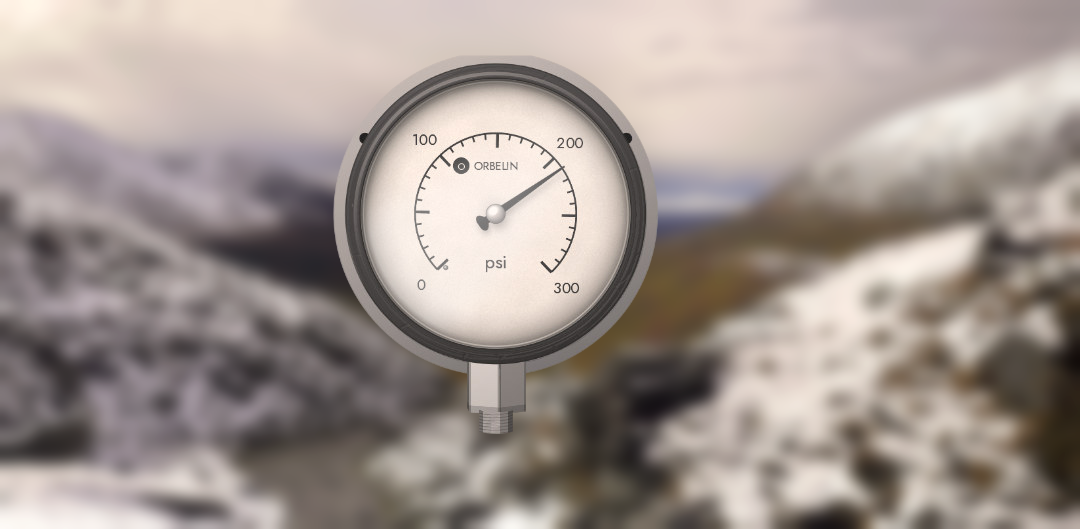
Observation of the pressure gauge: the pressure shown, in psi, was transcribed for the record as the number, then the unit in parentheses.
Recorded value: 210 (psi)
